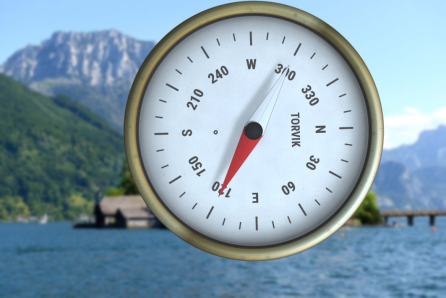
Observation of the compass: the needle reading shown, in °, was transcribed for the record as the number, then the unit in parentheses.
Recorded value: 120 (°)
